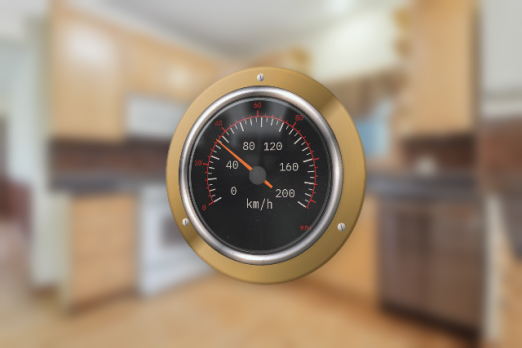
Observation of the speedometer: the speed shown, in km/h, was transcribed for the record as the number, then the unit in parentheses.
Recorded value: 55 (km/h)
